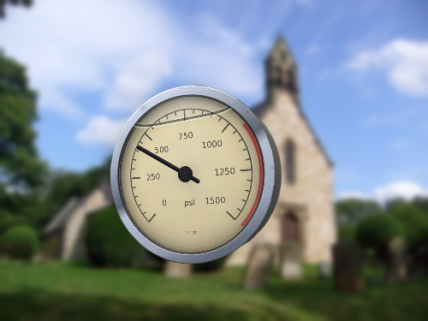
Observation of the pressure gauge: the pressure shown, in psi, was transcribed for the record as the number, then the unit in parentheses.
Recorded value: 425 (psi)
